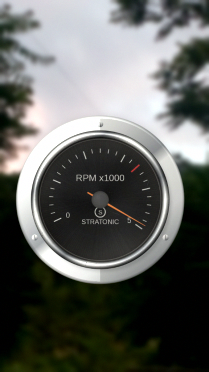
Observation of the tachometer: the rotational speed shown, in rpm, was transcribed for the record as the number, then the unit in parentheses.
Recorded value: 4900 (rpm)
